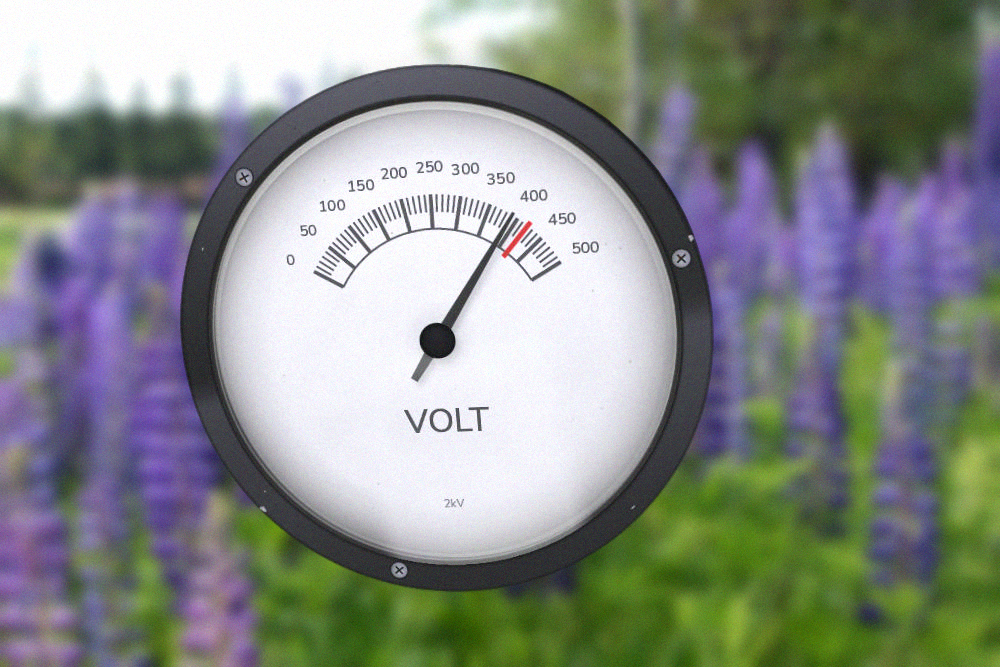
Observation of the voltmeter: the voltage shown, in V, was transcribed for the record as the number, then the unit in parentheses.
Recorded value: 390 (V)
